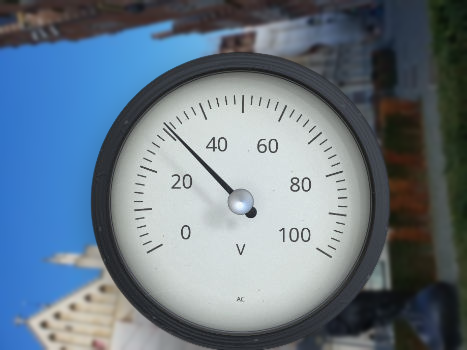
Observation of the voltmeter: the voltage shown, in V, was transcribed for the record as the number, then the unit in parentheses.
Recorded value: 31 (V)
